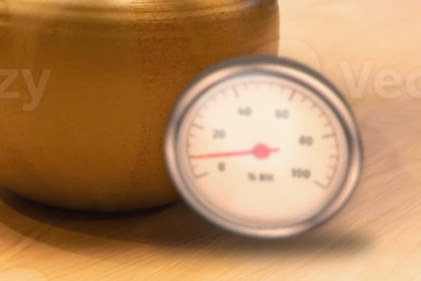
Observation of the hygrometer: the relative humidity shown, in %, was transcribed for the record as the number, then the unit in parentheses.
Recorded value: 8 (%)
